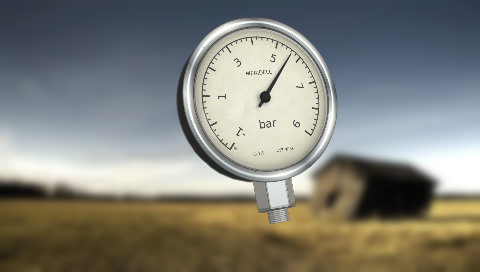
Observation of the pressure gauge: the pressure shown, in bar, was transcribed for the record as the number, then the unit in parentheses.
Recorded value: 5.6 (bar)
